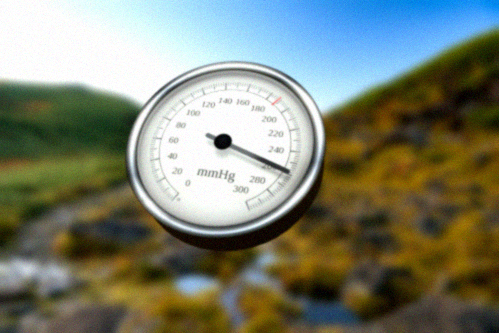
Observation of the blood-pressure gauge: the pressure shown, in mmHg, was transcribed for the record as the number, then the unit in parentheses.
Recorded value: 260 (mmHg)
